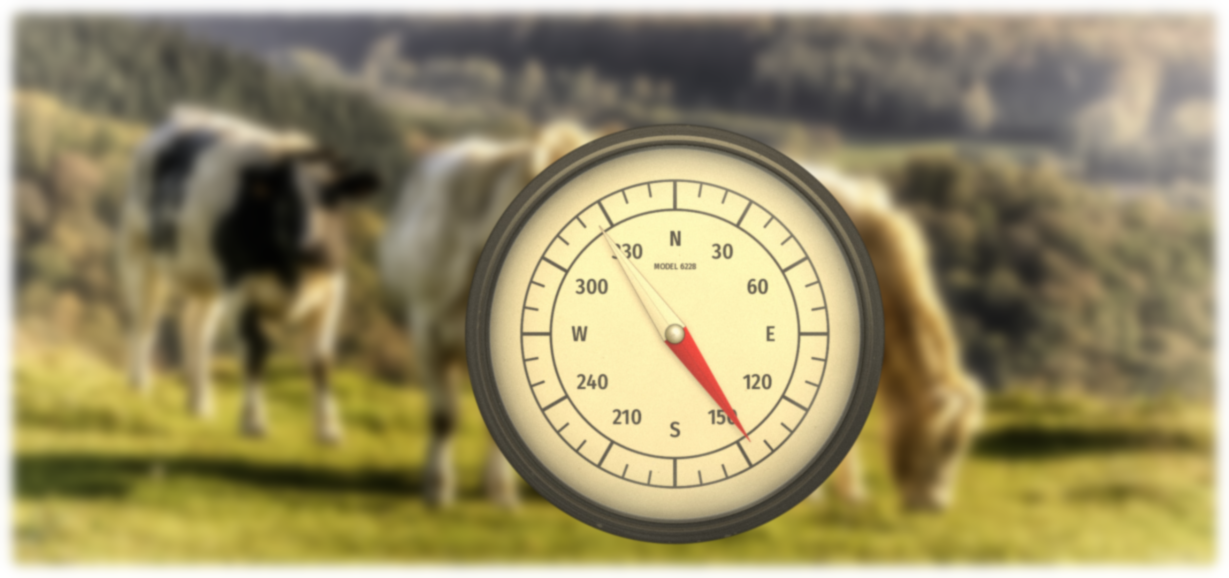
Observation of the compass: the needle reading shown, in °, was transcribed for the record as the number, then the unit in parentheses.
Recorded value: 145 (°)
